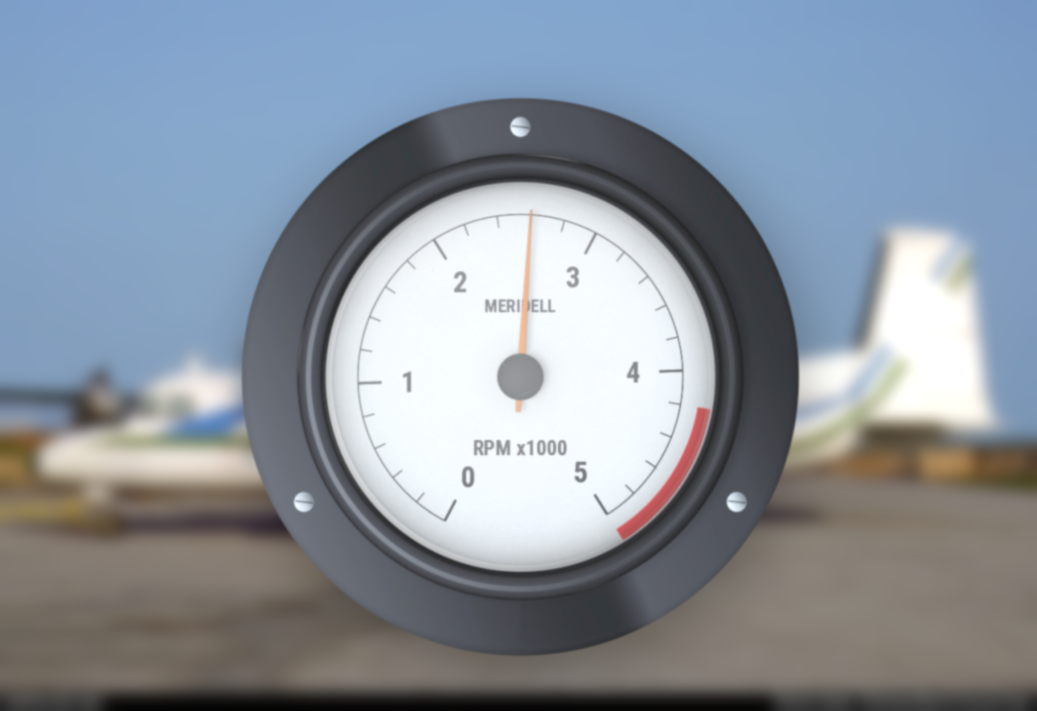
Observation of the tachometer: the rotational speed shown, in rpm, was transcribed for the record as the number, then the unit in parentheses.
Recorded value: 2600 (rpm)
